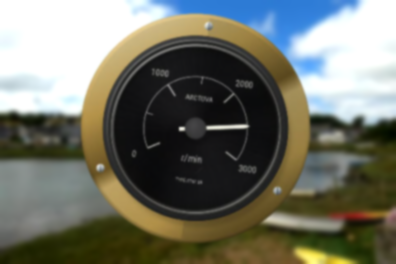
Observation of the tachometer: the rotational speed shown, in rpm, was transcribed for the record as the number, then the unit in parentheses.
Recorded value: 2500 (rpm)
